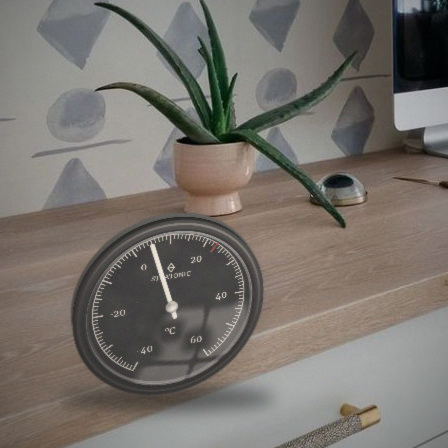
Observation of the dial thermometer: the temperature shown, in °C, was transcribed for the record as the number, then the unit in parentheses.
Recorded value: 5 (°C)
